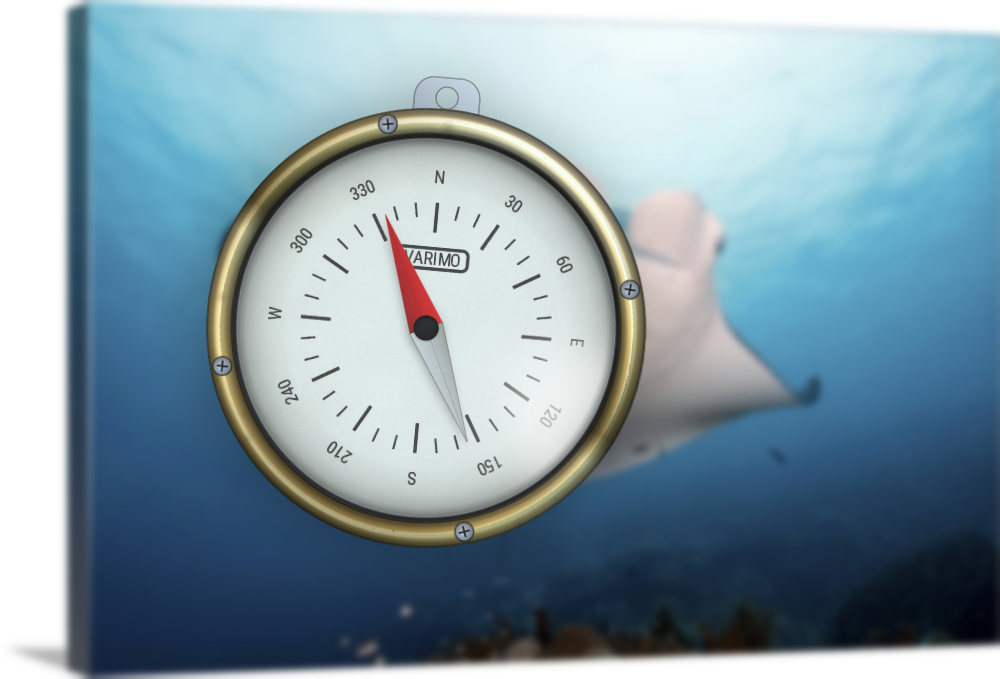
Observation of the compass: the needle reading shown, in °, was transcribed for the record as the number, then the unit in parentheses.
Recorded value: 335 (°)
